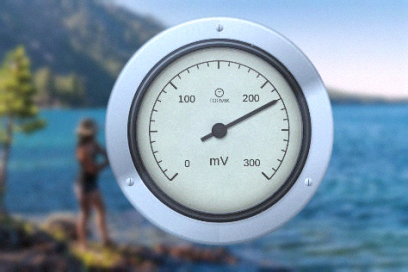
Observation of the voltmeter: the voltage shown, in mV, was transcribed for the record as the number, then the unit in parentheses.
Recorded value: 220 (mV)
